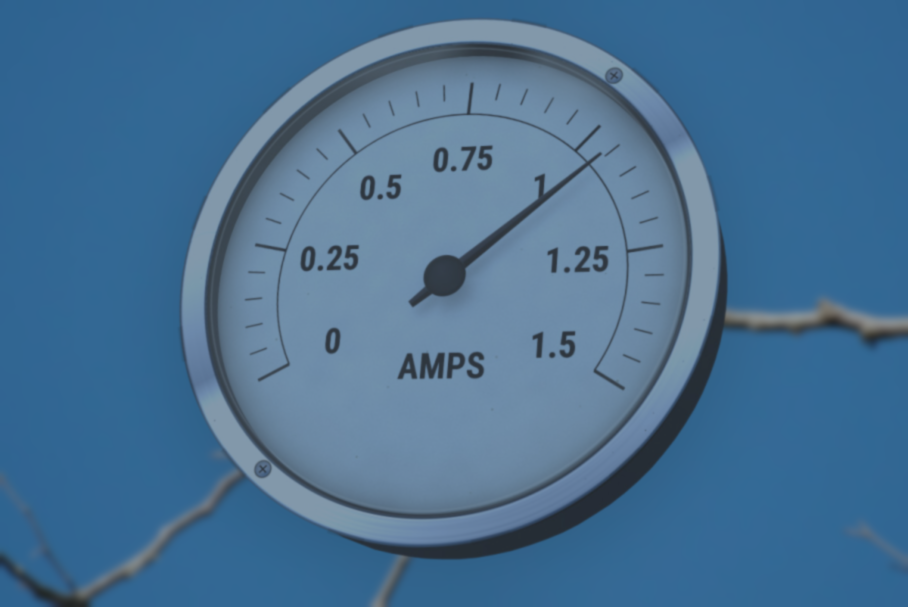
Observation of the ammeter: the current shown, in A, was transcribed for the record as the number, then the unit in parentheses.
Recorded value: 1.05 (A)
